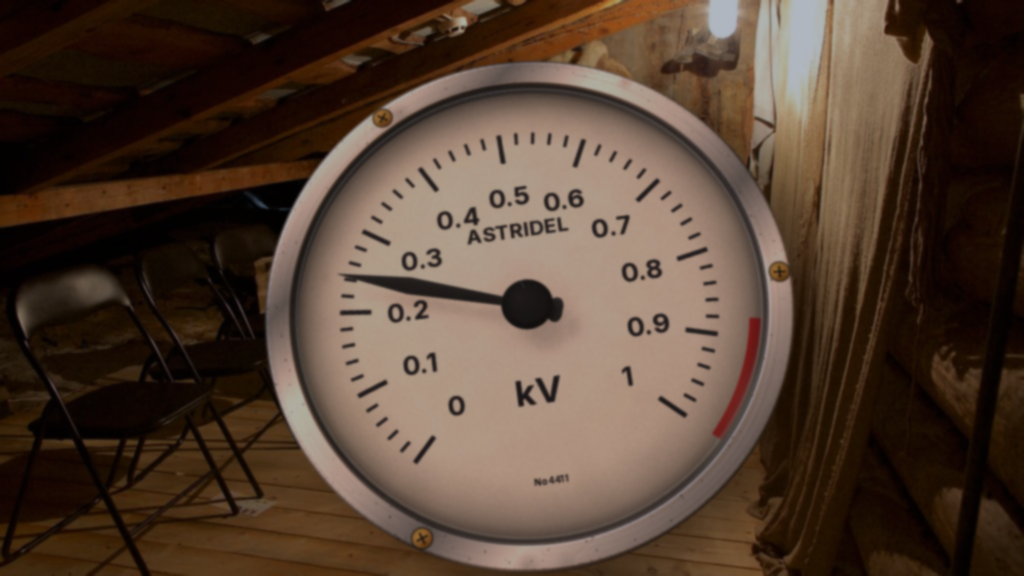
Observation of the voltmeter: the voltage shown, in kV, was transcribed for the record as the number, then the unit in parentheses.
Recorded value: 0.24 (kV)
